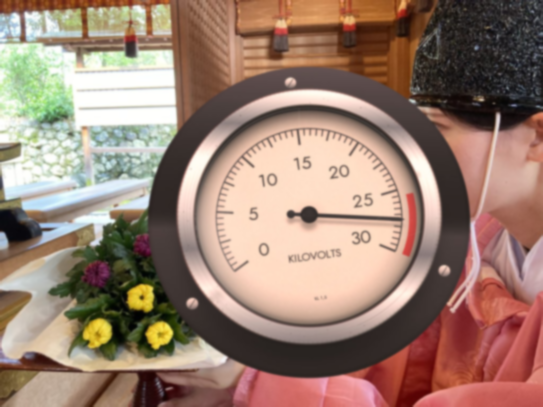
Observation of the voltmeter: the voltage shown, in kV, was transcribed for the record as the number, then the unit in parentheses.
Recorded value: 27.5 (kV)
